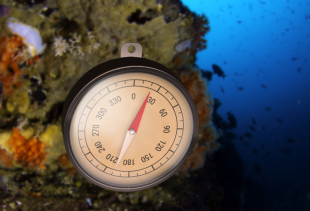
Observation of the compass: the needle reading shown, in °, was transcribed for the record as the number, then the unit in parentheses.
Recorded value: 20 (°)
